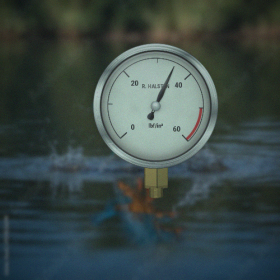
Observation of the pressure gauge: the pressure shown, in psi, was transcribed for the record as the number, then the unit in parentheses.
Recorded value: 35 (psi)
